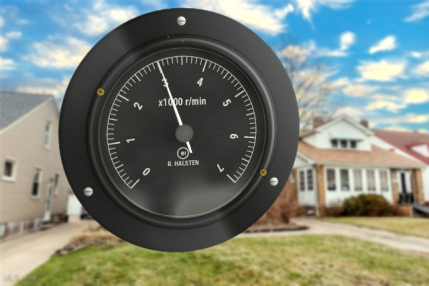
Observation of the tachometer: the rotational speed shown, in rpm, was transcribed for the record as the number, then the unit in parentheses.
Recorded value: 3000 (rpm)
